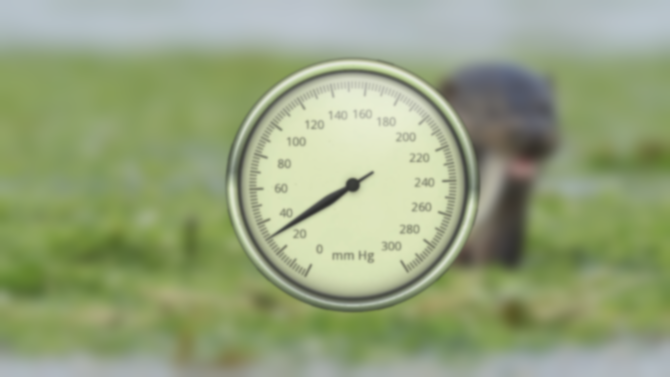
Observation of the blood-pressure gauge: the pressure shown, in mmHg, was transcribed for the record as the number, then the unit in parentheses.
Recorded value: 30 (mmHg)
